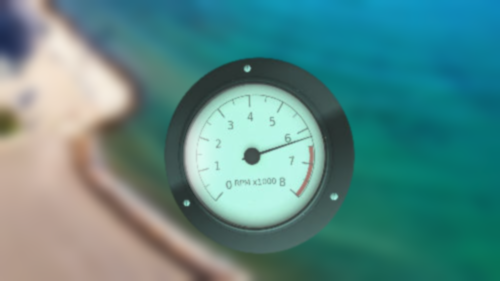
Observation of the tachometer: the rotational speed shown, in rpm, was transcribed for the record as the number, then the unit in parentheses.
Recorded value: 6250 (rpm)
